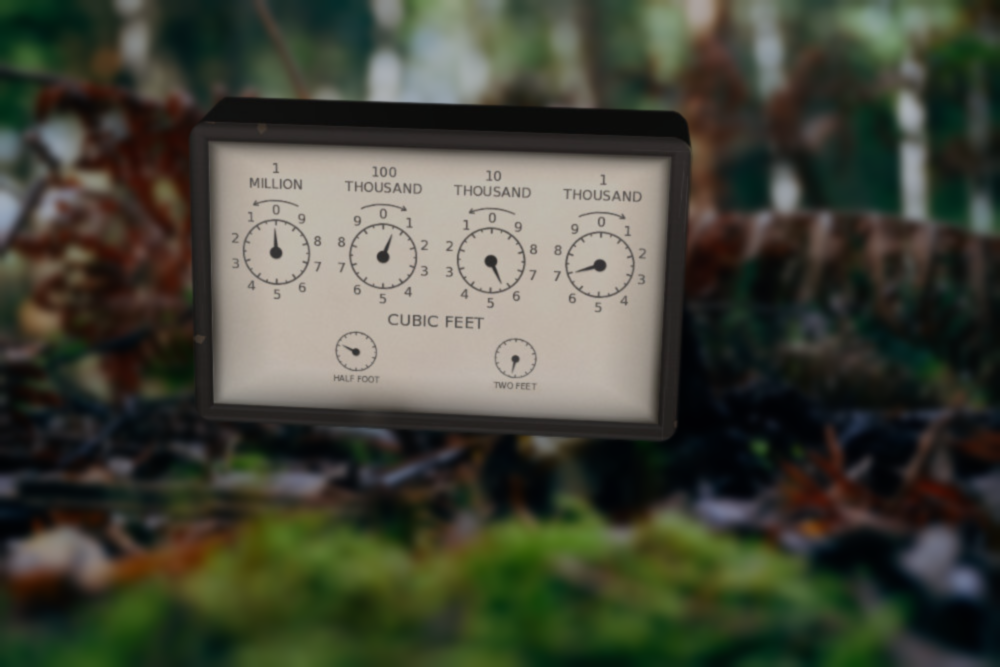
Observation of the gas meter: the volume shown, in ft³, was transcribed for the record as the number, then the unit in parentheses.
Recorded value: 5700 (ft³)
